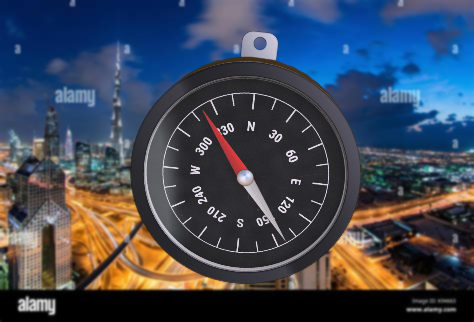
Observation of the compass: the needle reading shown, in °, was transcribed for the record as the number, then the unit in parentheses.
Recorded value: 322.5 (°)
